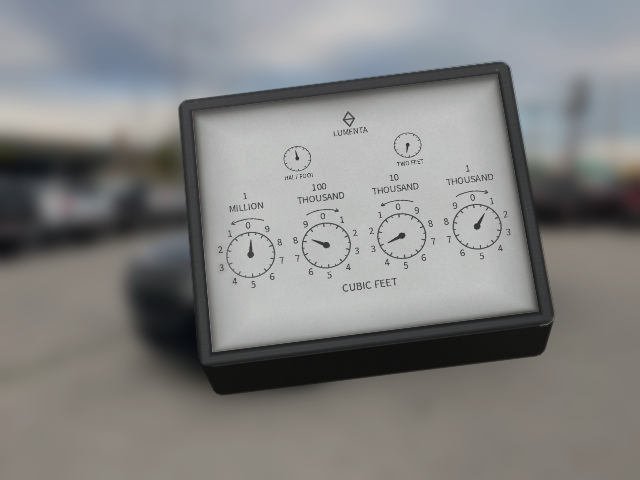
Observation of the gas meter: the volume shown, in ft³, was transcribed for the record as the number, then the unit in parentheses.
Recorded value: 983100 (ft³)
